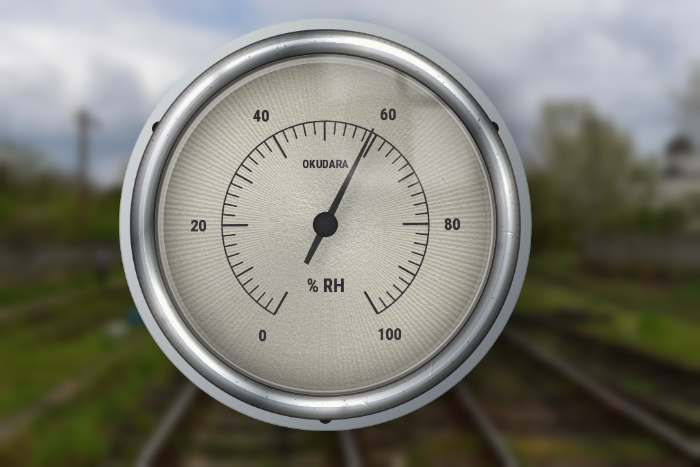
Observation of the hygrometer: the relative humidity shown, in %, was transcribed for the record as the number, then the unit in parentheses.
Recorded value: 59 (%)
